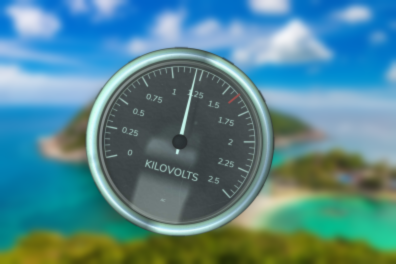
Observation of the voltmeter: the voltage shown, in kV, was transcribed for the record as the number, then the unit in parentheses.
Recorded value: 1.2 (kV)
